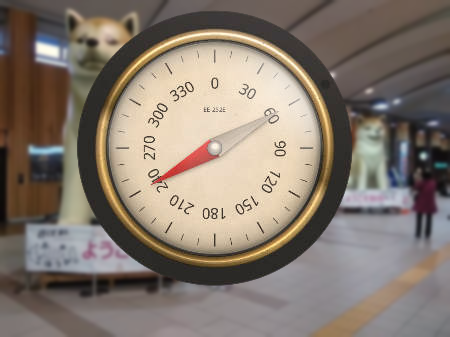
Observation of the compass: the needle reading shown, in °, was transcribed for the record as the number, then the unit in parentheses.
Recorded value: 240 (°)
